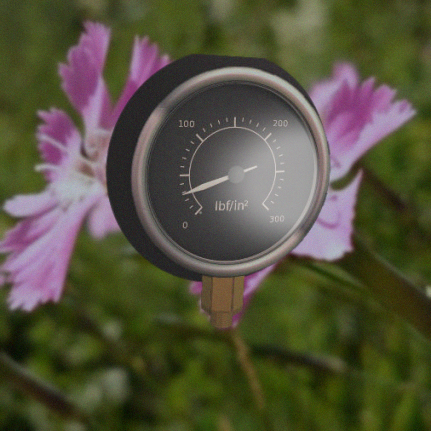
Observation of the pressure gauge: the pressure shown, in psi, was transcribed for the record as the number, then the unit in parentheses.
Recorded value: 30 (psi)
